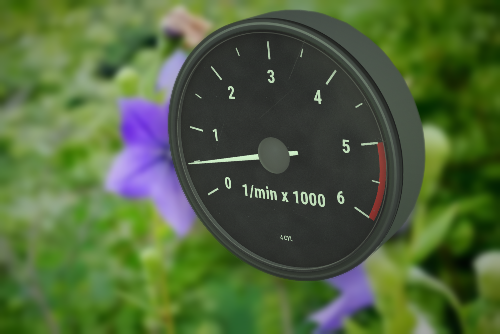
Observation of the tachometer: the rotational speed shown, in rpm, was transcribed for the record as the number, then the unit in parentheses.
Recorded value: 500 (rpm)
